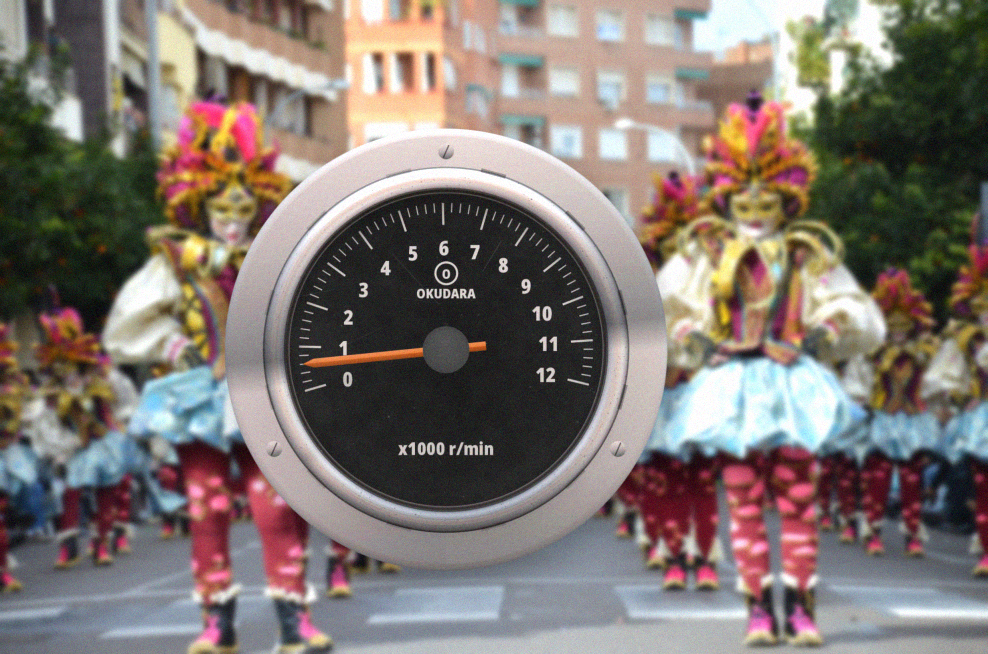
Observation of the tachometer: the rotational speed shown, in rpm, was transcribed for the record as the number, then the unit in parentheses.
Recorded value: 600 (rpm)
